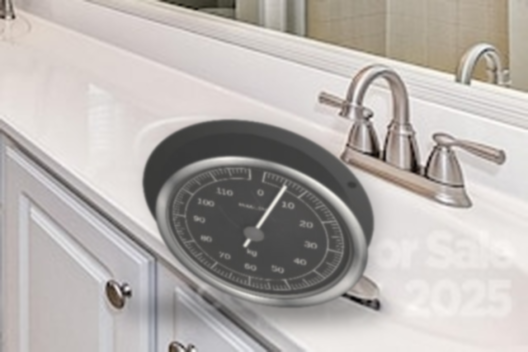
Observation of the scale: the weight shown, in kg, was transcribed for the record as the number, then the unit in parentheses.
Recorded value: 5 (kg)
